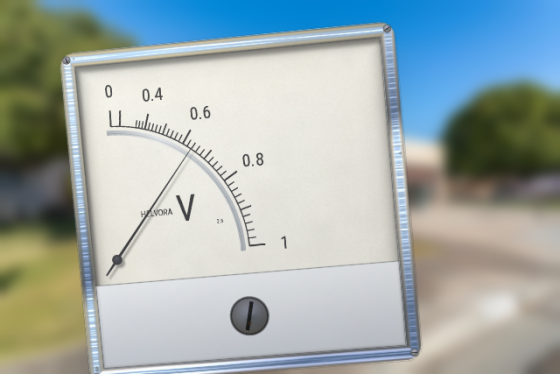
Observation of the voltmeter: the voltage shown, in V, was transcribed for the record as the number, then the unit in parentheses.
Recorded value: 0.64 (V)
